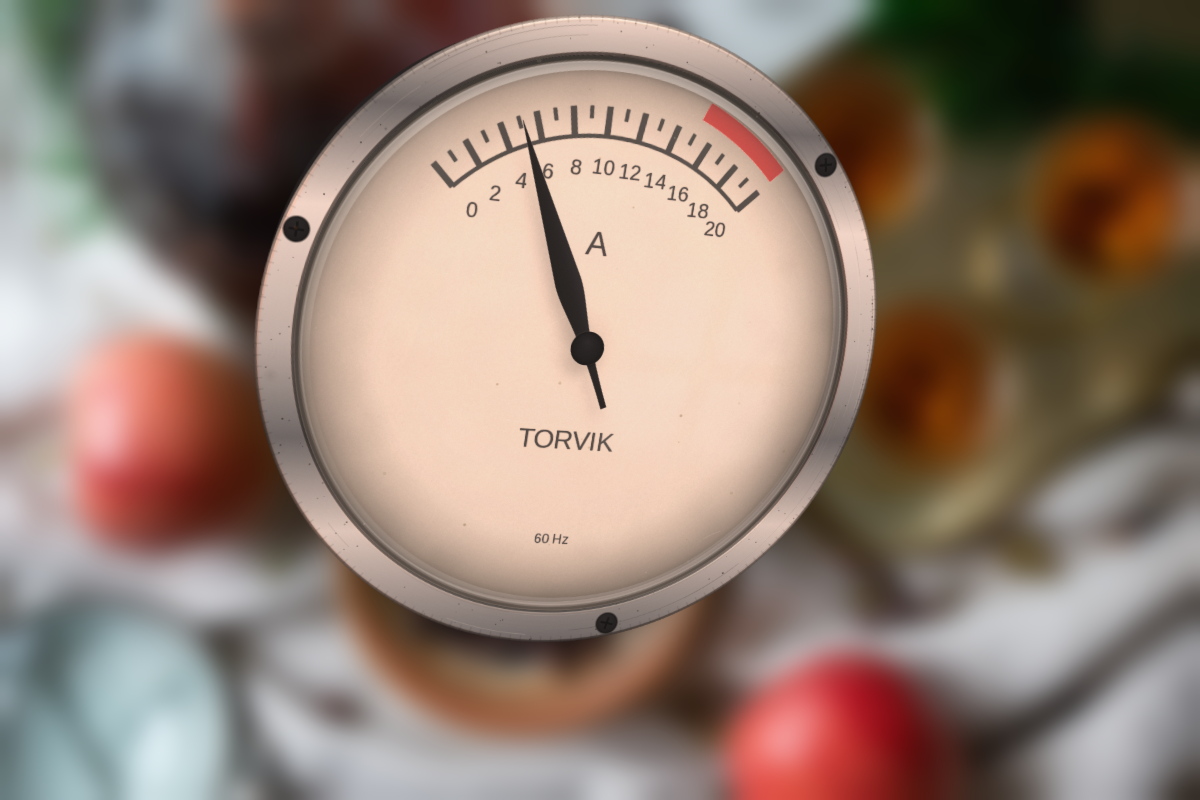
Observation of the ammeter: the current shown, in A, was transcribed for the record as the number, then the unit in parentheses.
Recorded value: 5 (A)
